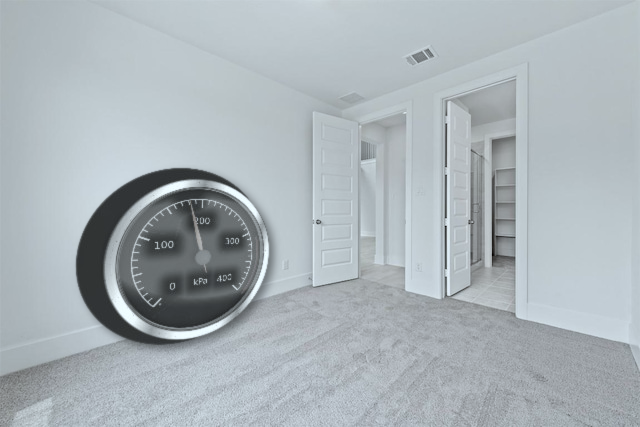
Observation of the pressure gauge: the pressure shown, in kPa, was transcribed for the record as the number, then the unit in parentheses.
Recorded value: 180 (kPa)
